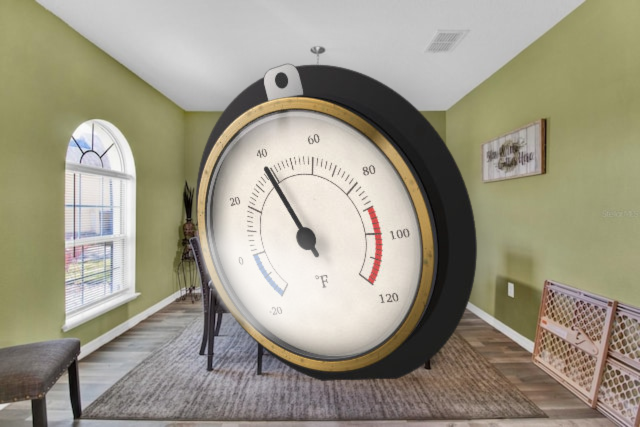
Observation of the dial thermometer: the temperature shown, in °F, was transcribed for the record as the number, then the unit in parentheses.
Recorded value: 40 (°F)
